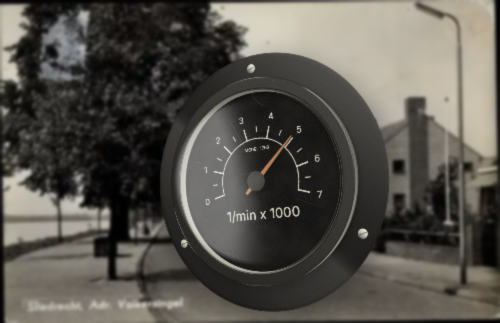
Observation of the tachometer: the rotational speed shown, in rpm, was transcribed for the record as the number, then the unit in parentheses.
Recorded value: 5000 (rpm)
